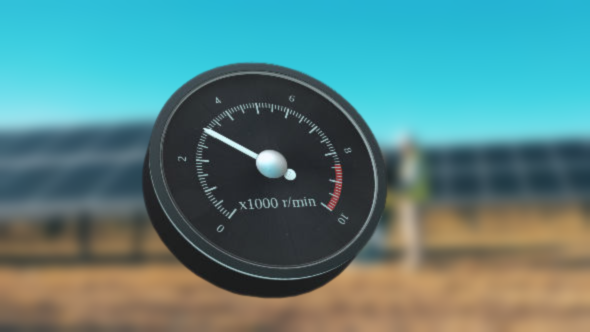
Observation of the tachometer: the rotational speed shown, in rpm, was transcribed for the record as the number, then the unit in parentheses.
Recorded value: 3000 (rpm)
